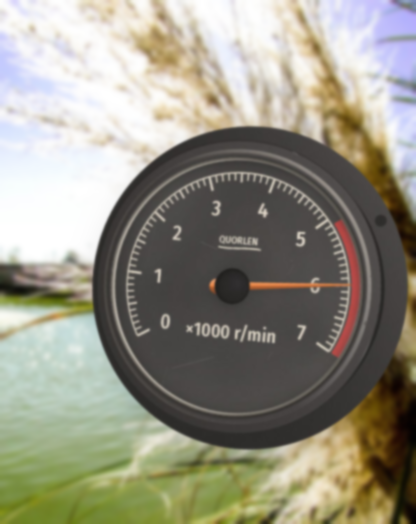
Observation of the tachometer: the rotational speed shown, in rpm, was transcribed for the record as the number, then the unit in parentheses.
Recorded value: 6000 (rpm)
